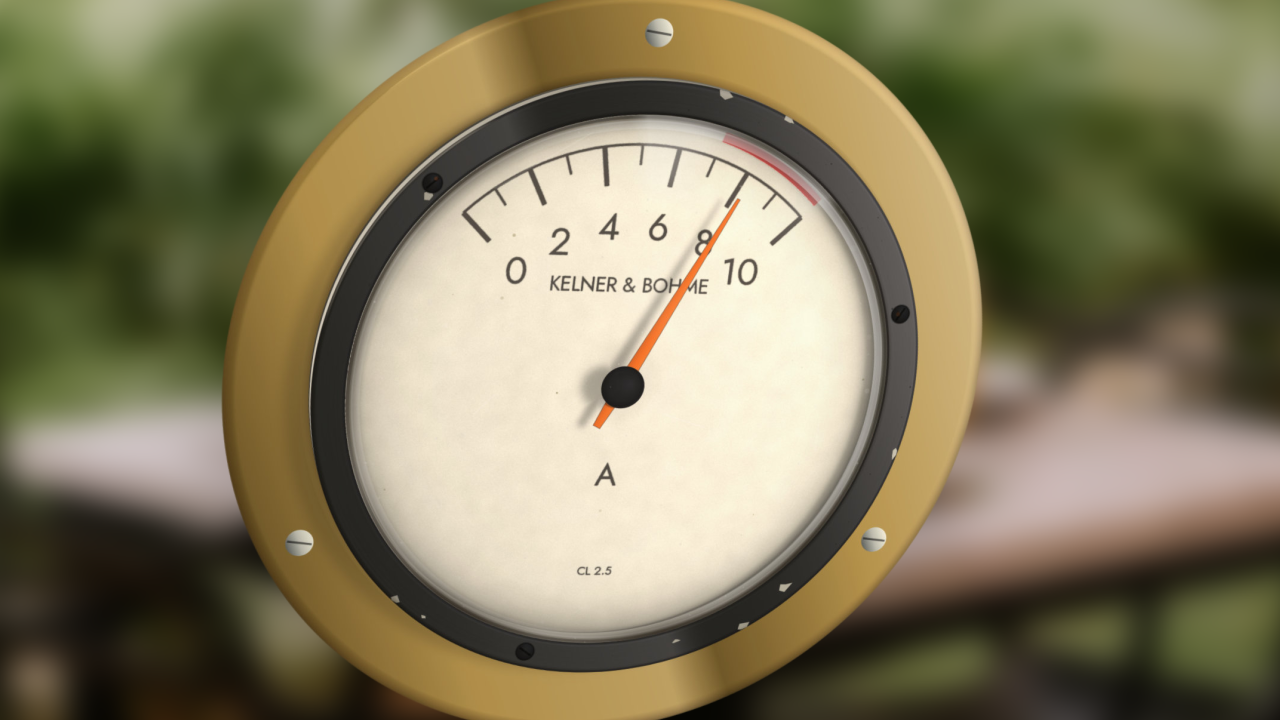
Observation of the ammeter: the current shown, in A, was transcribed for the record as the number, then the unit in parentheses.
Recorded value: 8 (A)
